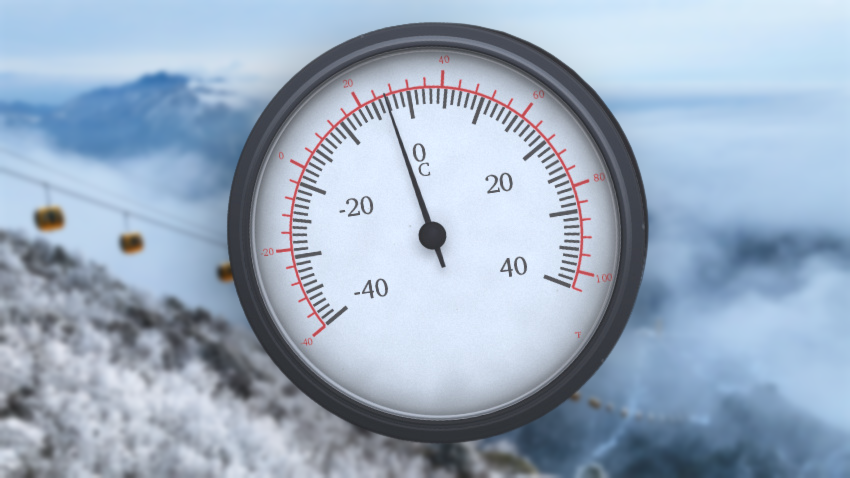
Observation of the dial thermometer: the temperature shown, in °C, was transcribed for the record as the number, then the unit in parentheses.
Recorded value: -3 (°C)
